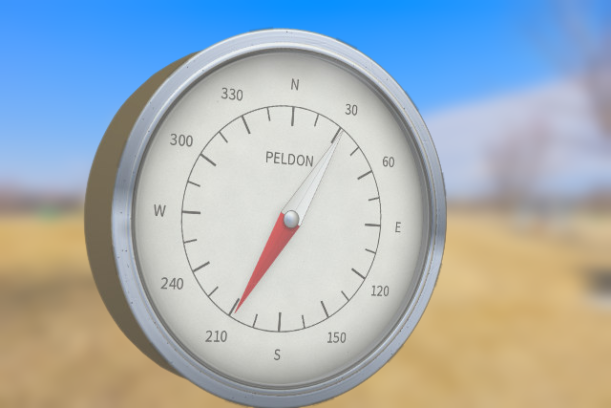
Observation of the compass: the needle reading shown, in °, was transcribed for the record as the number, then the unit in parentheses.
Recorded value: 210 (°)
